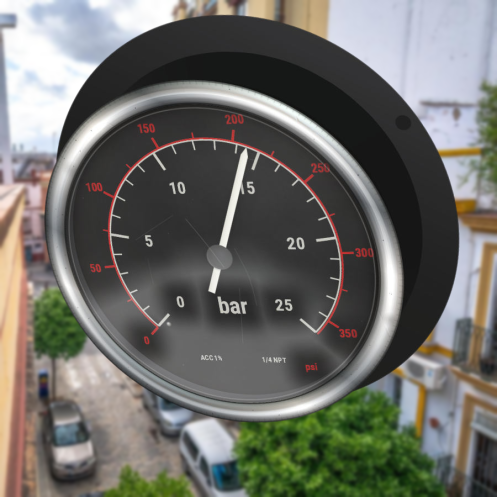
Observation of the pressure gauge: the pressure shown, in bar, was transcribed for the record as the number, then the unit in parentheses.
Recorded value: 14.5 (bar)
